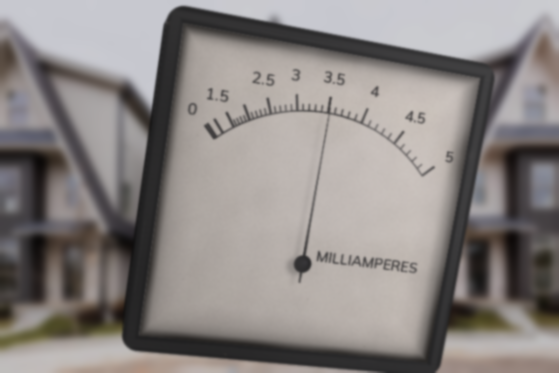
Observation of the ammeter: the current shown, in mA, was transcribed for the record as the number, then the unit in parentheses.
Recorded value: 3.5 (mA)
